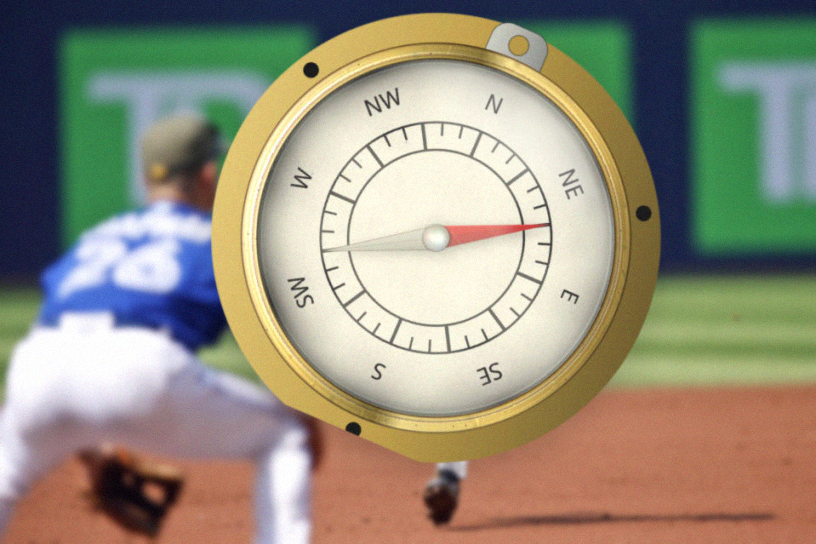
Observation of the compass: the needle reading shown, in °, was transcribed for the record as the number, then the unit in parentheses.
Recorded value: 60 (°)
